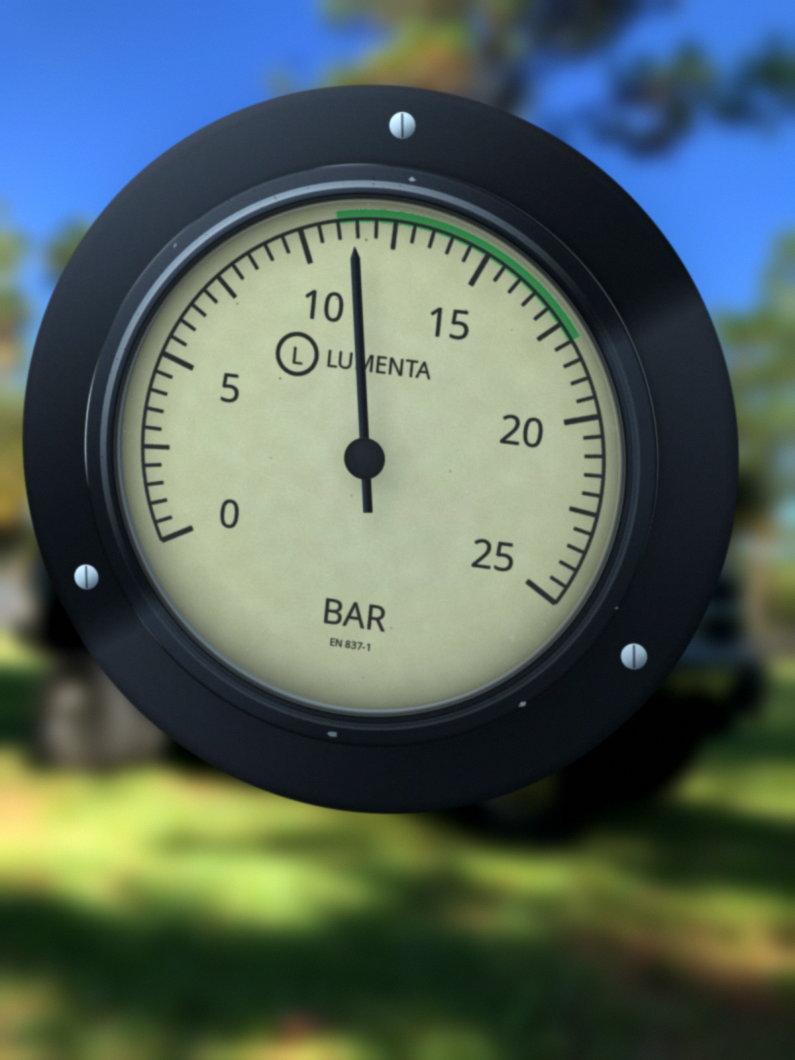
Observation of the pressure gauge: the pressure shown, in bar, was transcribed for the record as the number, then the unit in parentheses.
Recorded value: 11.5 (bar)
